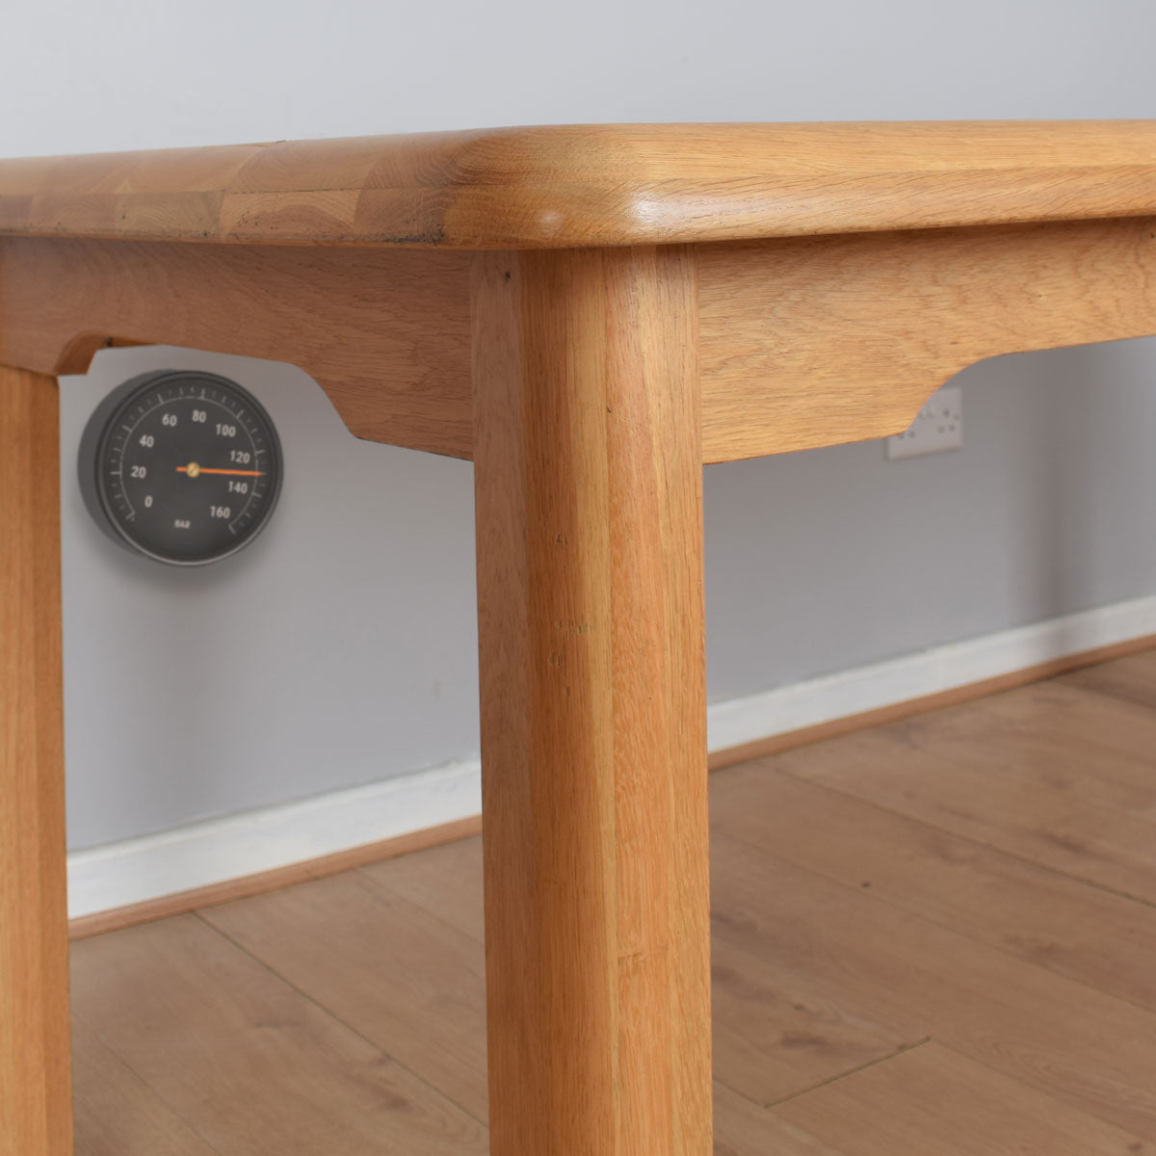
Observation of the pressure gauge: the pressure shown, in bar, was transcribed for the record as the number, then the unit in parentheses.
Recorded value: 130 (bar)
